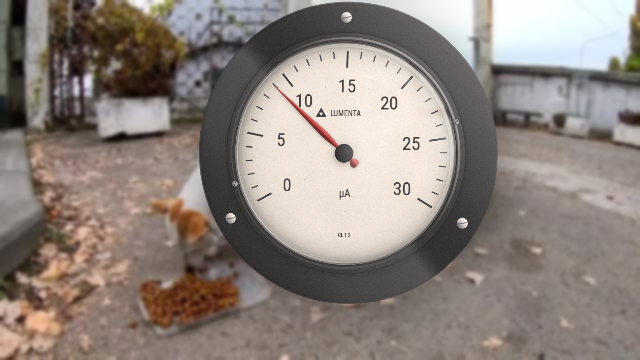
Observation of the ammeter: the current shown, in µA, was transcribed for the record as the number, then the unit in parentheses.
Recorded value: 9 (µA)
